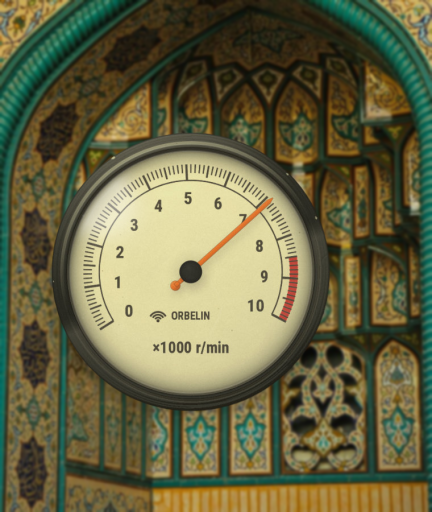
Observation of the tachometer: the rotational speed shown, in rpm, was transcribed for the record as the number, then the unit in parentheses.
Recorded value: 7100 (rpm)
